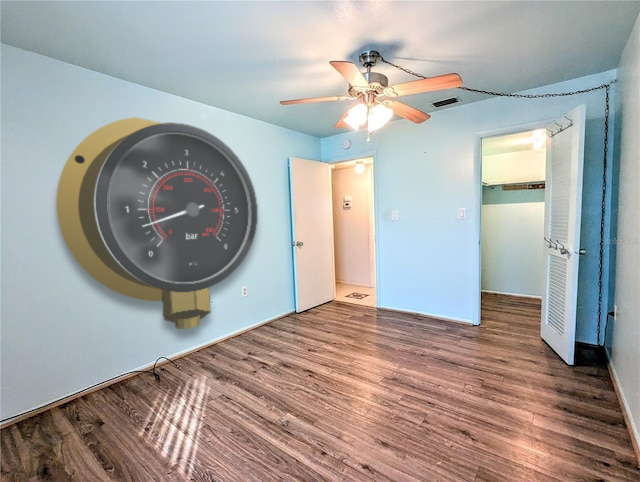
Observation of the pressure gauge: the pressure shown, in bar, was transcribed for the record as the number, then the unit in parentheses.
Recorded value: 0.6 (bar)
